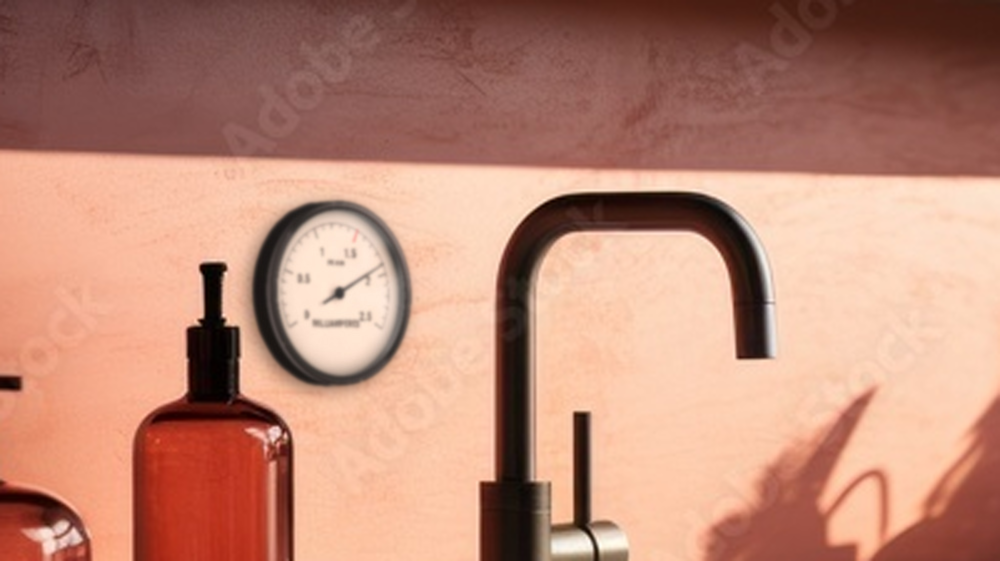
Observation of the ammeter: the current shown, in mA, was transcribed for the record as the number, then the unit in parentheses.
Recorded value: 1.9 (mA)
